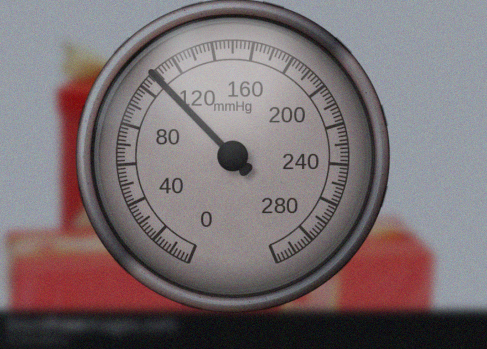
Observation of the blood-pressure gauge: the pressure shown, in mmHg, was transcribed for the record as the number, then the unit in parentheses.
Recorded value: 108 (mmHg)
